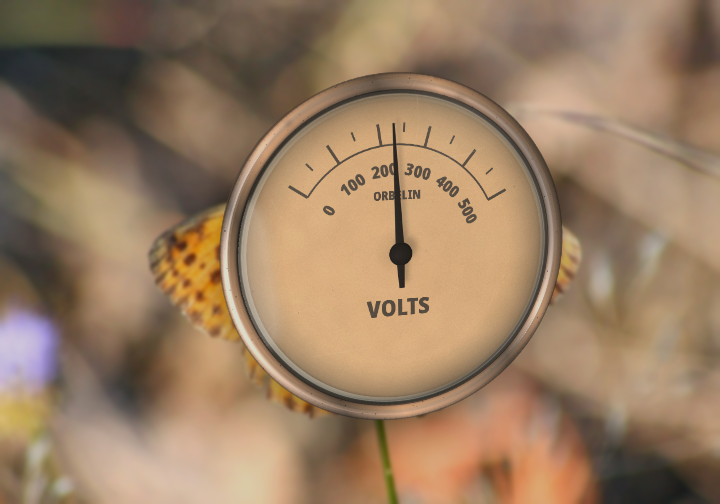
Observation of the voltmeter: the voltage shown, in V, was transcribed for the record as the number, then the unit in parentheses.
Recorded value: 225 (V)
